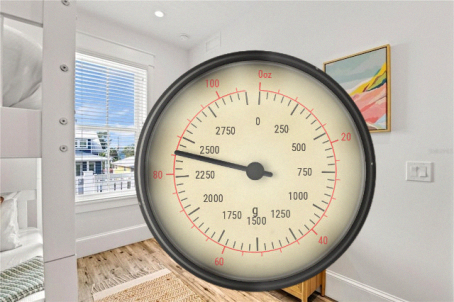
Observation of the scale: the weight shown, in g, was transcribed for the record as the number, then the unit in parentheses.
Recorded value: 2400 (g)
